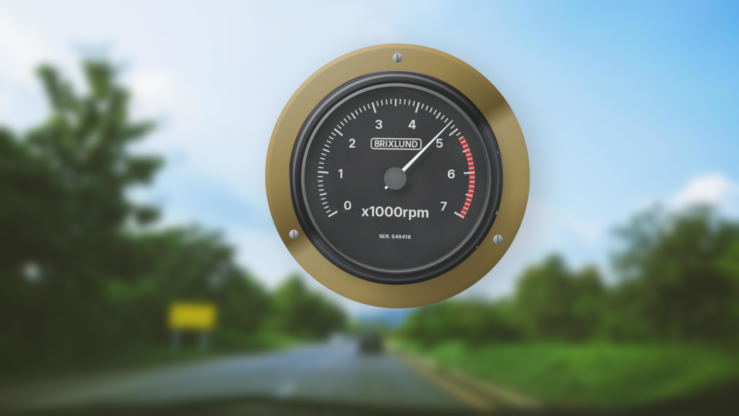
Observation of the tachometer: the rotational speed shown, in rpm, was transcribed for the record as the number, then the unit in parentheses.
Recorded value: 4800 (rpm)
